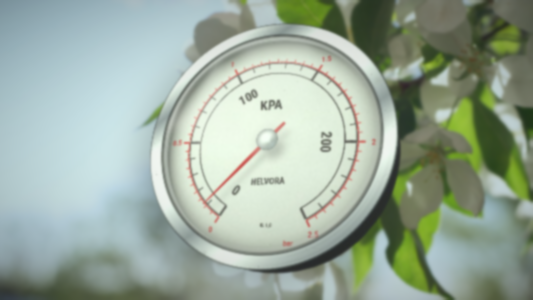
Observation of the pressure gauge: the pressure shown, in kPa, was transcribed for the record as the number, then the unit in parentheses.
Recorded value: 10 (kPa)
